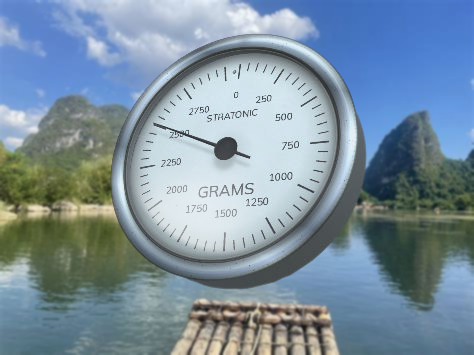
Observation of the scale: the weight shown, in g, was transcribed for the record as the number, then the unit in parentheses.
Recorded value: 2500 (g)
